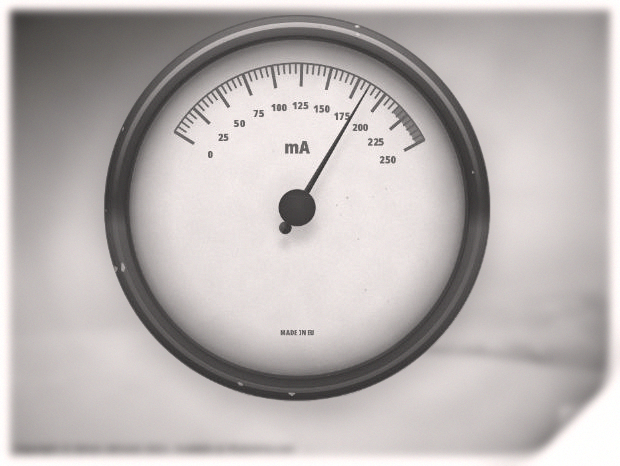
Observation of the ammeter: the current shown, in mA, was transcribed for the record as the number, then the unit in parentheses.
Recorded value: 185 (mA)
